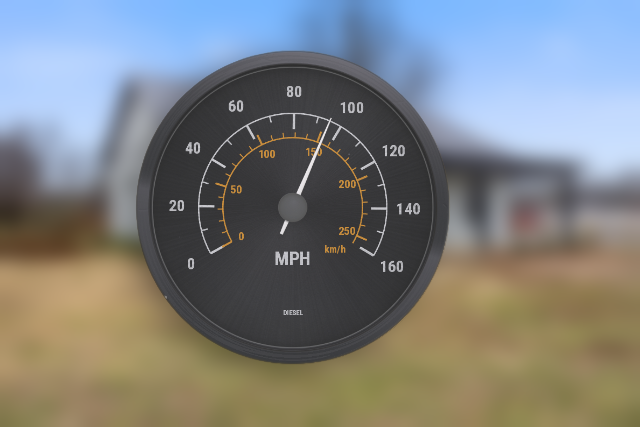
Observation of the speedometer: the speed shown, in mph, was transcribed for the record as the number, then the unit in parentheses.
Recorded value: 95 (mph)
